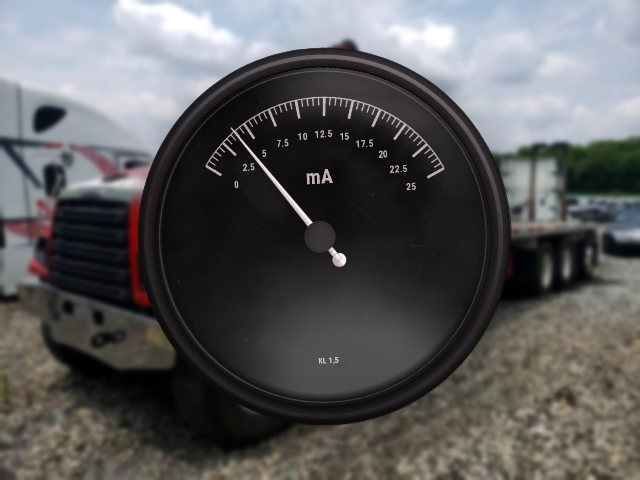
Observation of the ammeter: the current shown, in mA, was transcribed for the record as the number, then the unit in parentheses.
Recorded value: 4 (mA)
